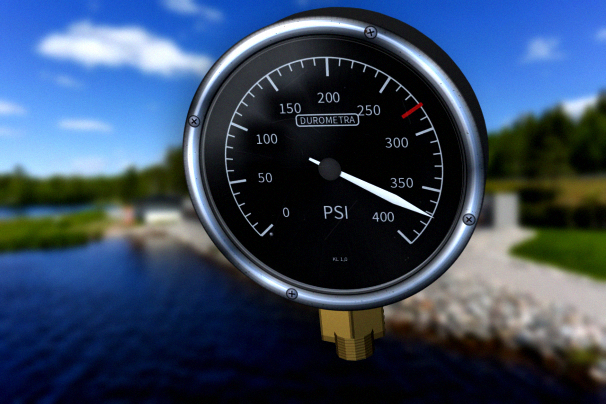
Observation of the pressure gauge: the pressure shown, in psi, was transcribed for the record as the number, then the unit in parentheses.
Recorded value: 370 (psi)
